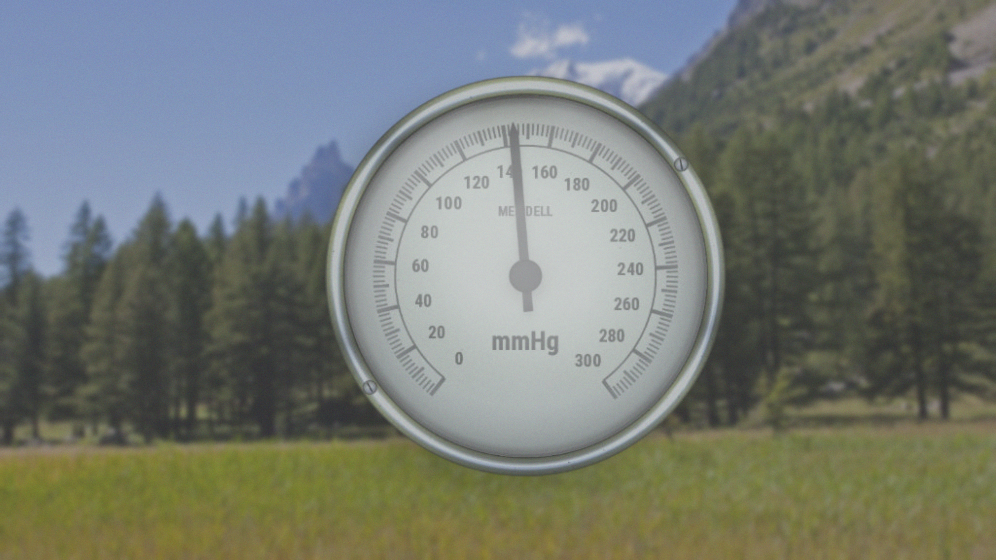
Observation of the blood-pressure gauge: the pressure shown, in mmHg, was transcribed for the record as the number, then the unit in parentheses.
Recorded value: 144 (mmHg)
